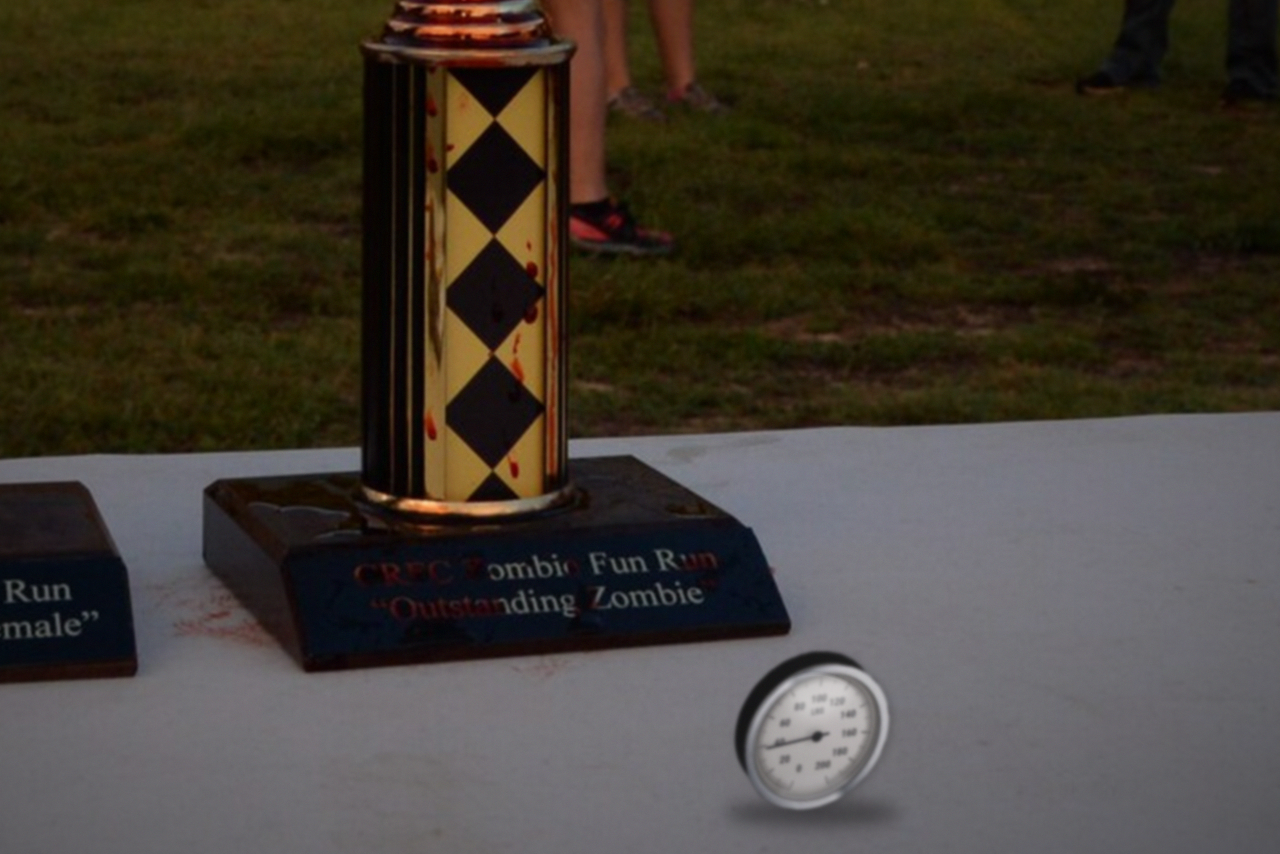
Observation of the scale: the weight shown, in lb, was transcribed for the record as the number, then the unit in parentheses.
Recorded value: 40 (lb)
